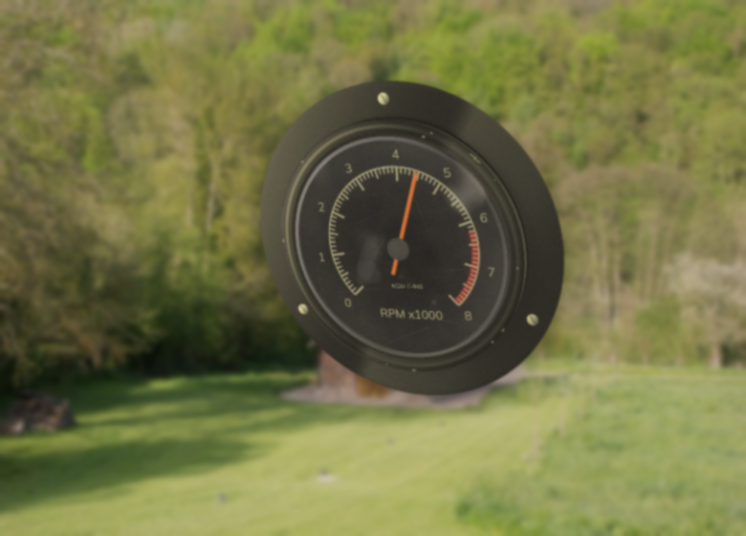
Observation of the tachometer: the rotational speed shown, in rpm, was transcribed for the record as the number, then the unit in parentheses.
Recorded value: 4500 (rpm)
